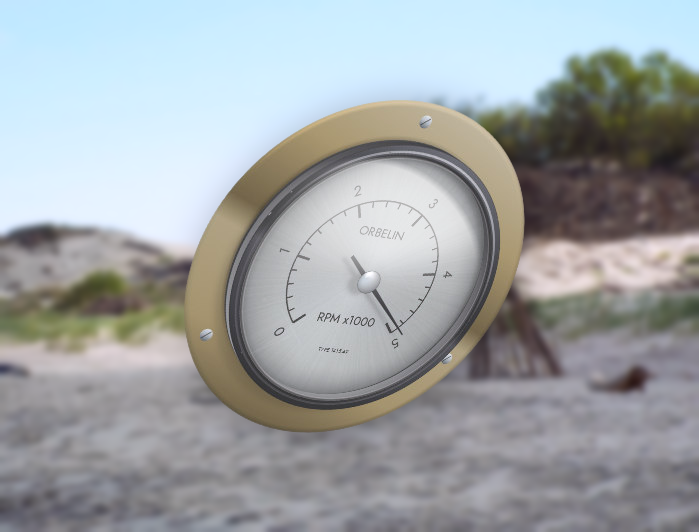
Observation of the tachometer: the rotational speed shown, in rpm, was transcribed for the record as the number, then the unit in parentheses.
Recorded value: 4900 (rpm)
